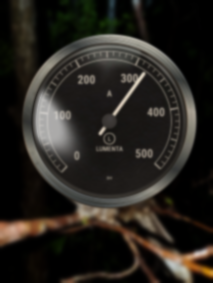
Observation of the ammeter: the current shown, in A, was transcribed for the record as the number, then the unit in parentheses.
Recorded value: 320 (A)
